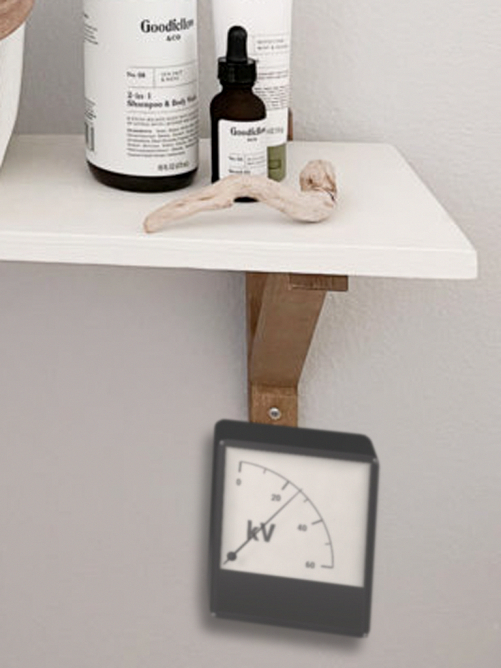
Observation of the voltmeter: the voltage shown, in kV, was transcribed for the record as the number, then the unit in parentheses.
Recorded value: 25 (kV)
